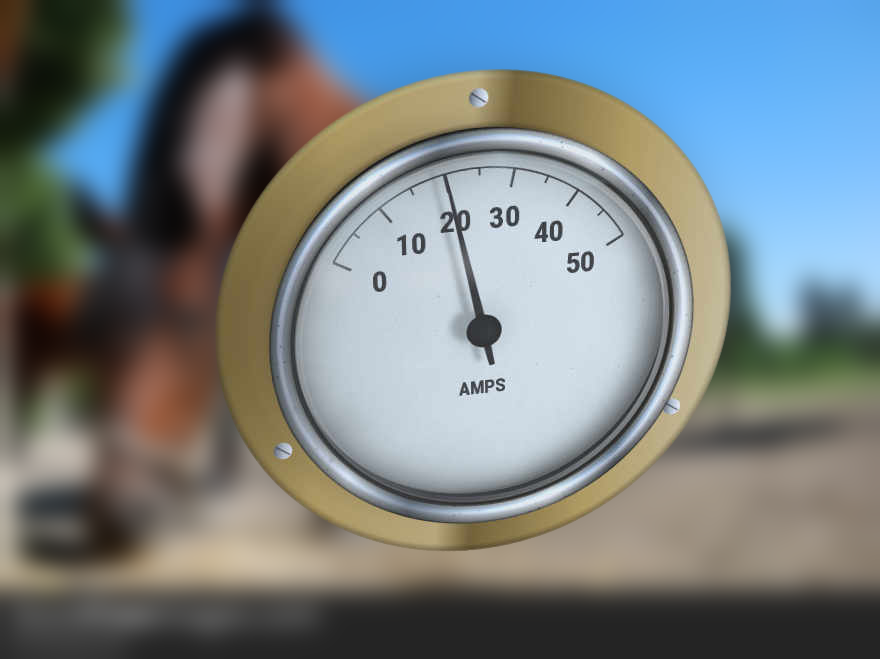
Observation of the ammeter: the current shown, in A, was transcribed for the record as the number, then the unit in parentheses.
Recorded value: 20 (A)
